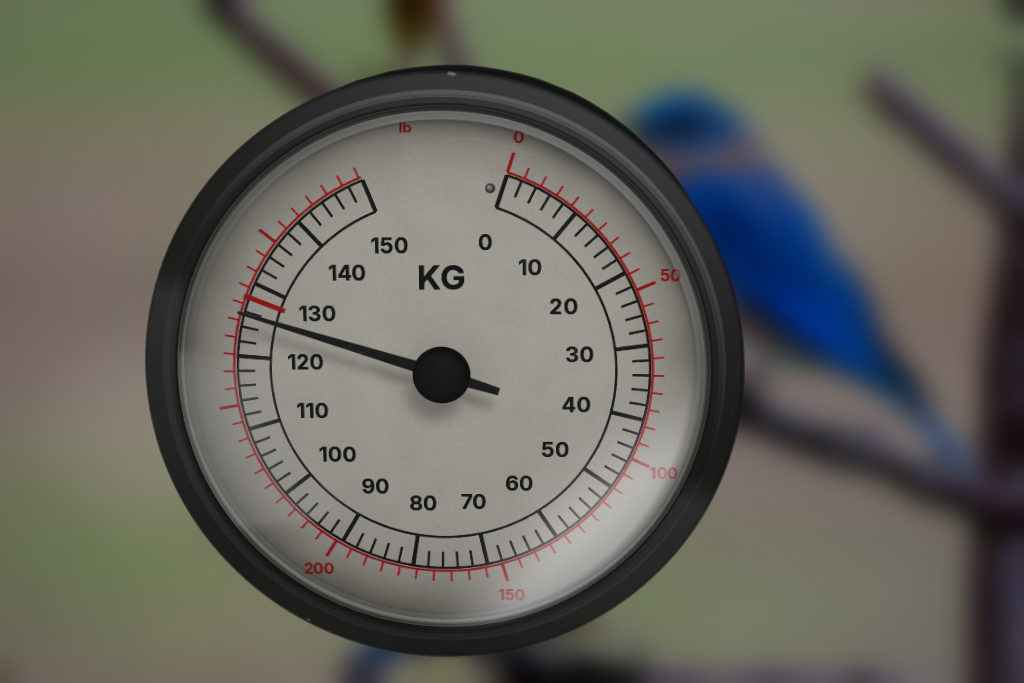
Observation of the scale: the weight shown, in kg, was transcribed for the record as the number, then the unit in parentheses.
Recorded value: 126 (kg)
